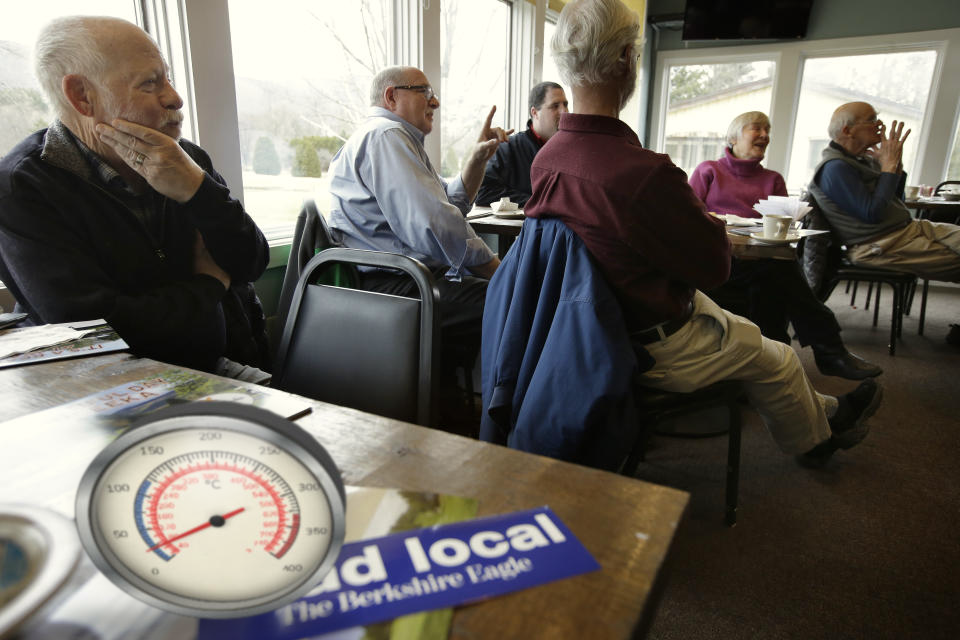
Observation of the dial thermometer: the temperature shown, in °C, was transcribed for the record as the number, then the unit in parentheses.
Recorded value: 25 (°C)
